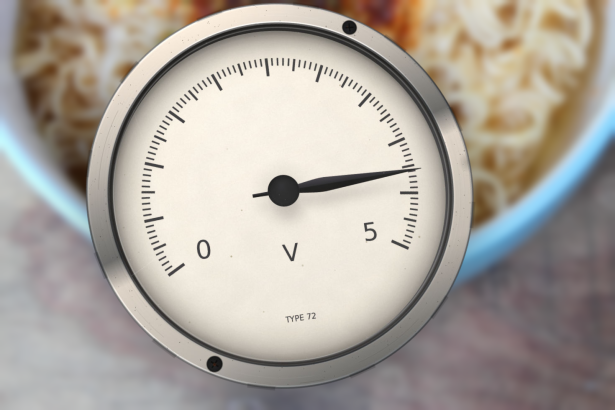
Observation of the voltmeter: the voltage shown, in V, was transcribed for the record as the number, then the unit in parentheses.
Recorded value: 4.3 (V)
